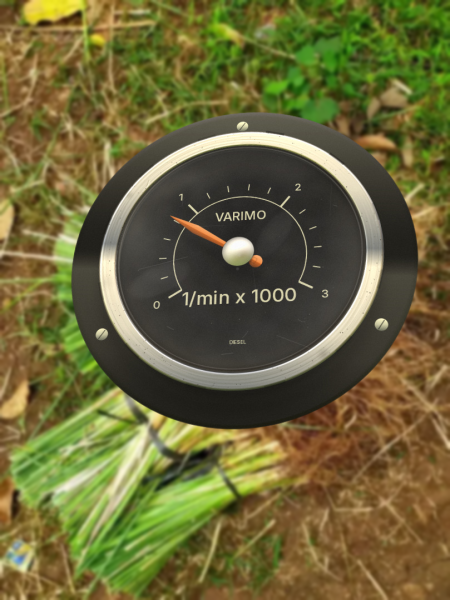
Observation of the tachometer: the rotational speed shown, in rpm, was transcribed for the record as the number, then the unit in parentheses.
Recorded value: 800 (rpm)
